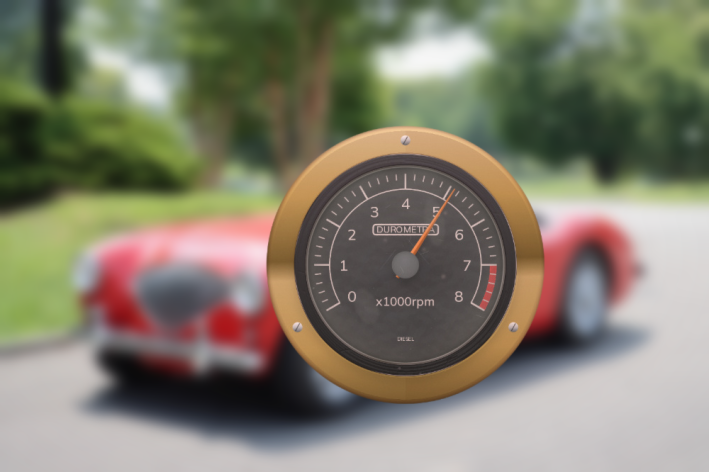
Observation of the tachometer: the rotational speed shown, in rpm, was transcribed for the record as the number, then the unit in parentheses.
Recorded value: 5100 (rpm)
